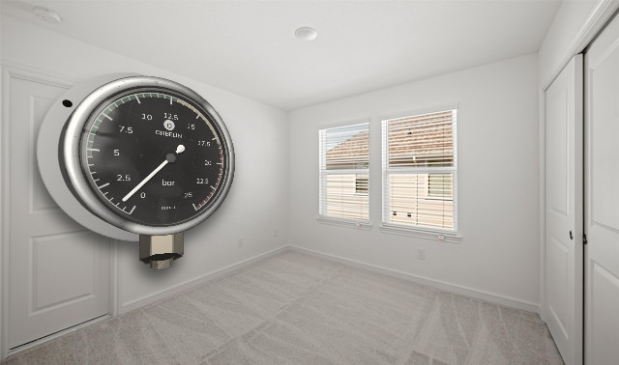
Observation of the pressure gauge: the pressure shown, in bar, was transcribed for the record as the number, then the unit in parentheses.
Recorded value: 1 (bar)
